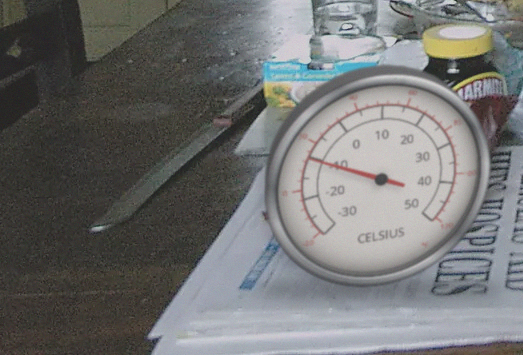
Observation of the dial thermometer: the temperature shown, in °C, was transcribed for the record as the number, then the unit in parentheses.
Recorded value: -10 (°C)
